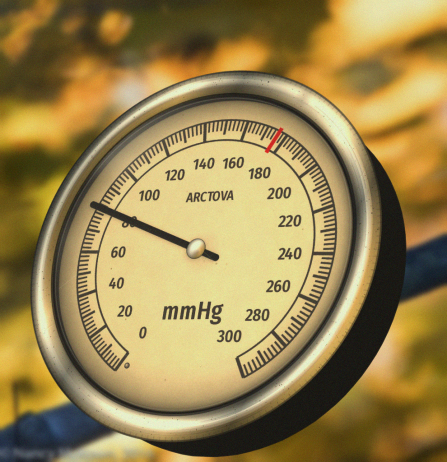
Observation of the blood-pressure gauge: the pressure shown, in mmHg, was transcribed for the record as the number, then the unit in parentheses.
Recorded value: 80 (mmHg)
